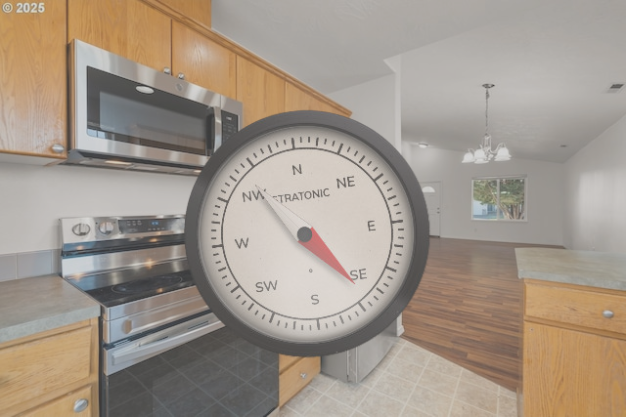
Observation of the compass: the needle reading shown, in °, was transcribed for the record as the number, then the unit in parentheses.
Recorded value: 142.5 (°)
